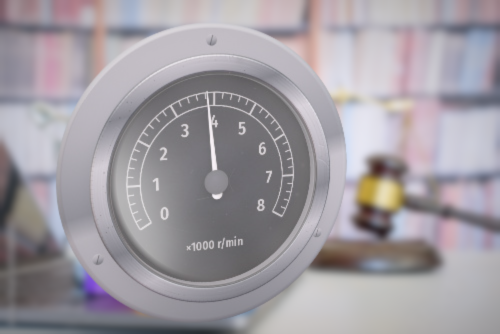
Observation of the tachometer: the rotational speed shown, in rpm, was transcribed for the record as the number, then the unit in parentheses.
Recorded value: 3800 (rpm)
